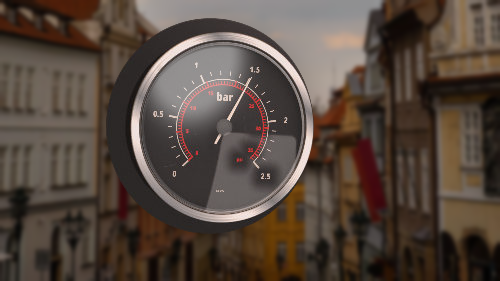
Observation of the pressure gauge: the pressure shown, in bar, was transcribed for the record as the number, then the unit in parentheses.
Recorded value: 1.5 (bar)
